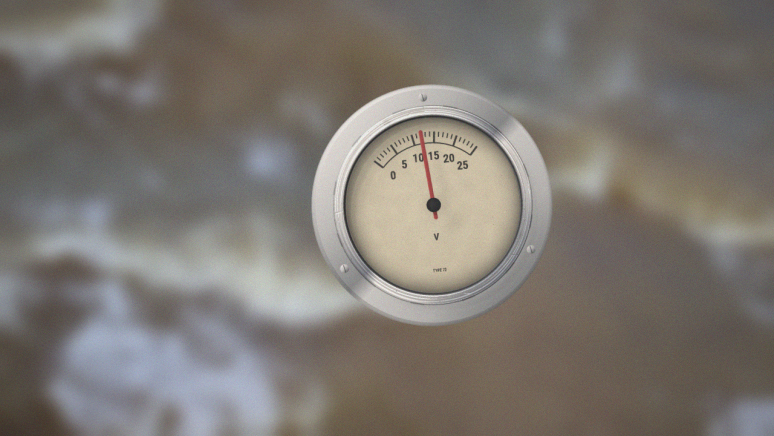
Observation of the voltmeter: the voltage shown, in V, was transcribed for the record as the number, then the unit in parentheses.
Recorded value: 12 (V)
